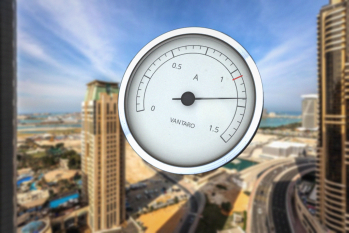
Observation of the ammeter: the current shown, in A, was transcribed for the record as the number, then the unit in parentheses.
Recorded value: 1.2 (A)
